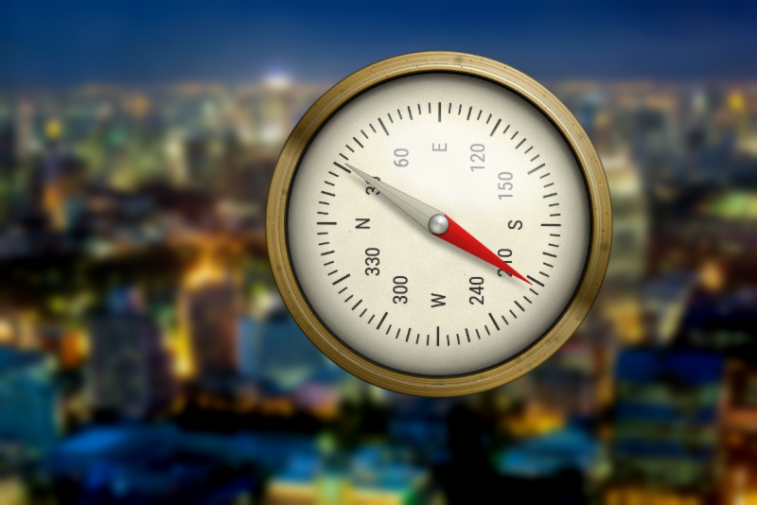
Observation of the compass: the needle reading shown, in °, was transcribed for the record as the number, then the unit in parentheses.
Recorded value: 212.5 (°)
